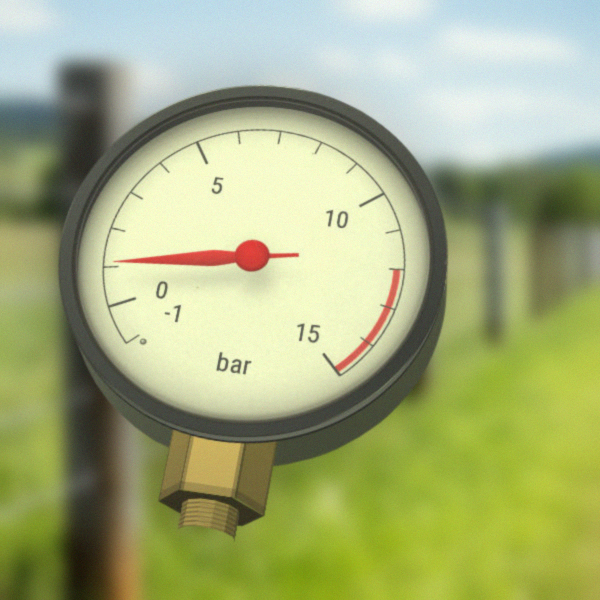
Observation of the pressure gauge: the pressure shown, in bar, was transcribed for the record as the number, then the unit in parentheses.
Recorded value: 1 (bar)
